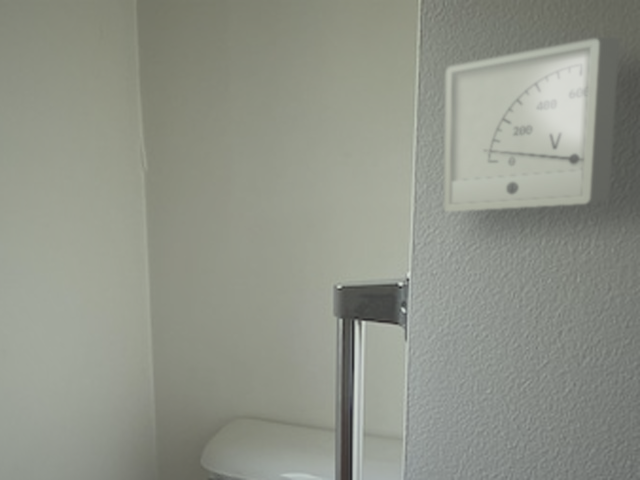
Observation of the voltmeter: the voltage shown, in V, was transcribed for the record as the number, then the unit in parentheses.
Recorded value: 50 (V)
